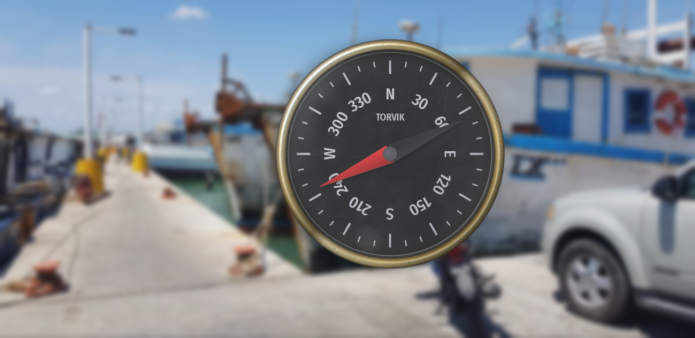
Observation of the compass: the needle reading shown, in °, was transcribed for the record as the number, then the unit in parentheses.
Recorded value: 245 (°)
